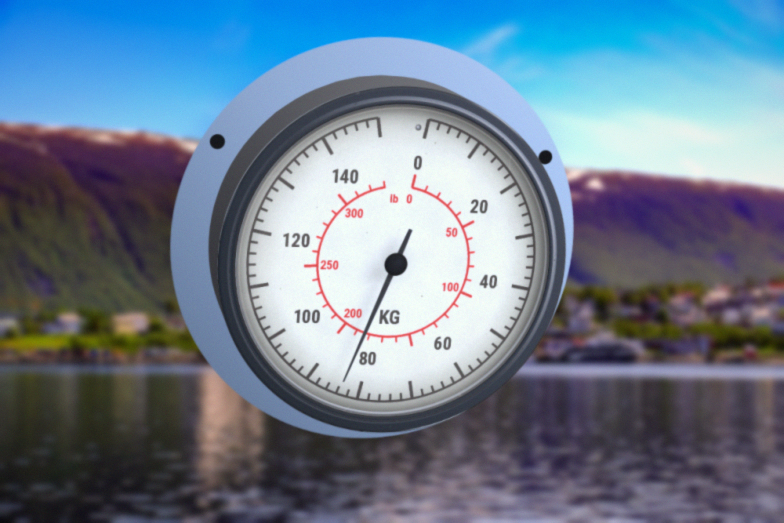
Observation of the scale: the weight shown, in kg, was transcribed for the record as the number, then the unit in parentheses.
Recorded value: 84 (kg)
